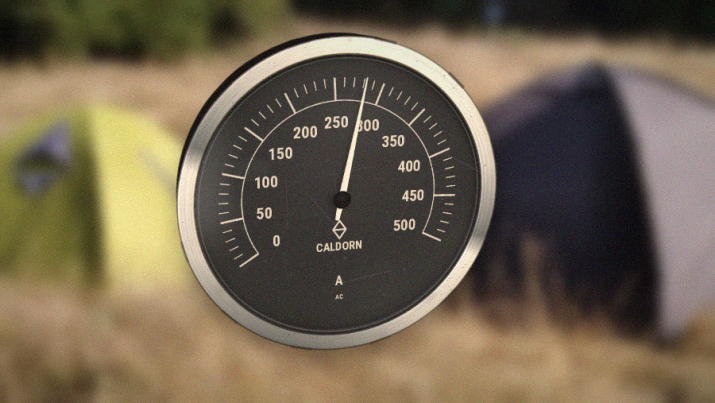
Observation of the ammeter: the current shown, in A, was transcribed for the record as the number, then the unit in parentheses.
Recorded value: 280 (A)
